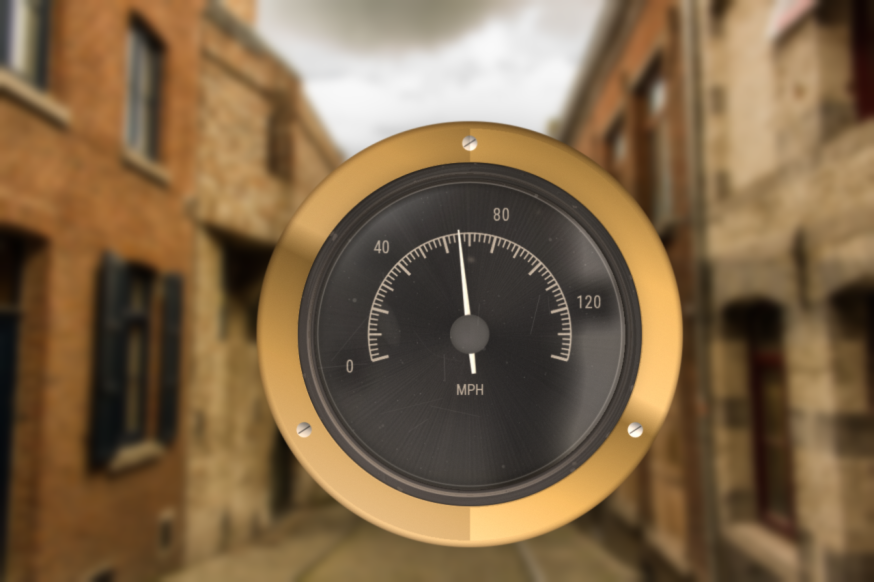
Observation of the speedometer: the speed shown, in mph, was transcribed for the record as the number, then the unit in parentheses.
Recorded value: 66 (mph)
